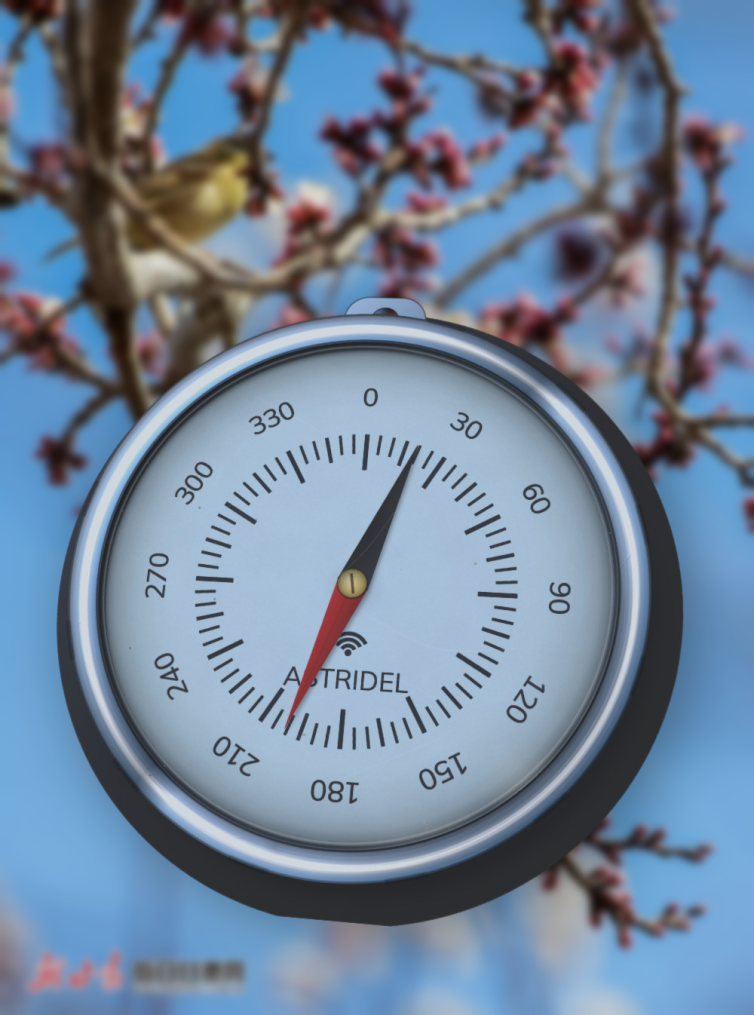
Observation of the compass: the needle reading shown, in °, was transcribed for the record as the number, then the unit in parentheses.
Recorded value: 200 (°)
